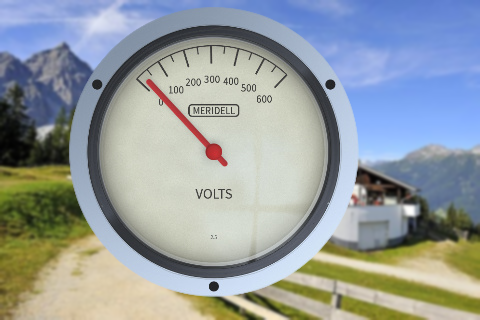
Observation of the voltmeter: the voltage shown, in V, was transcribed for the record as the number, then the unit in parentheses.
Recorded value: 25 (V)
